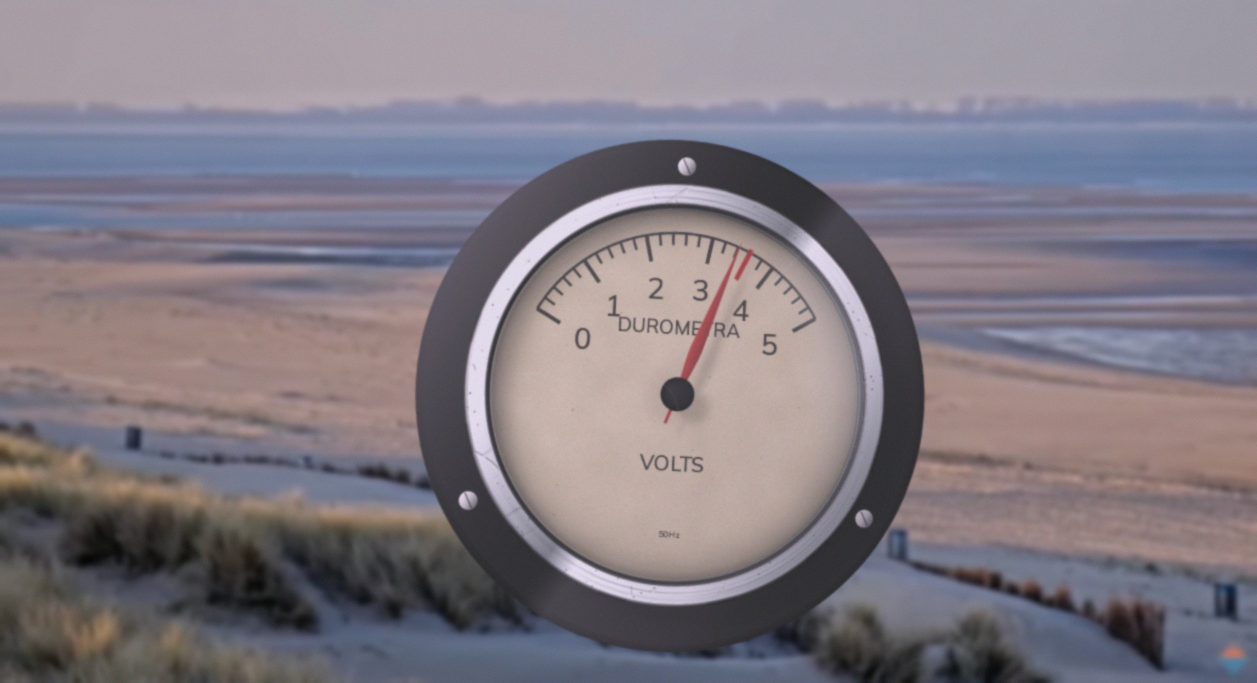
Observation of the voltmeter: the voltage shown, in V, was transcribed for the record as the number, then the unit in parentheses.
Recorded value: 3.4 (V)
